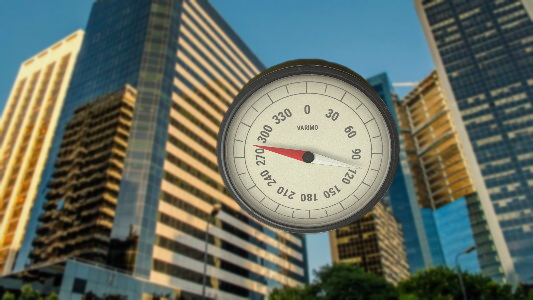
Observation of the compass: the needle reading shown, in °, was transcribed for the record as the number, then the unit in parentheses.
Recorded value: 285 (°)
